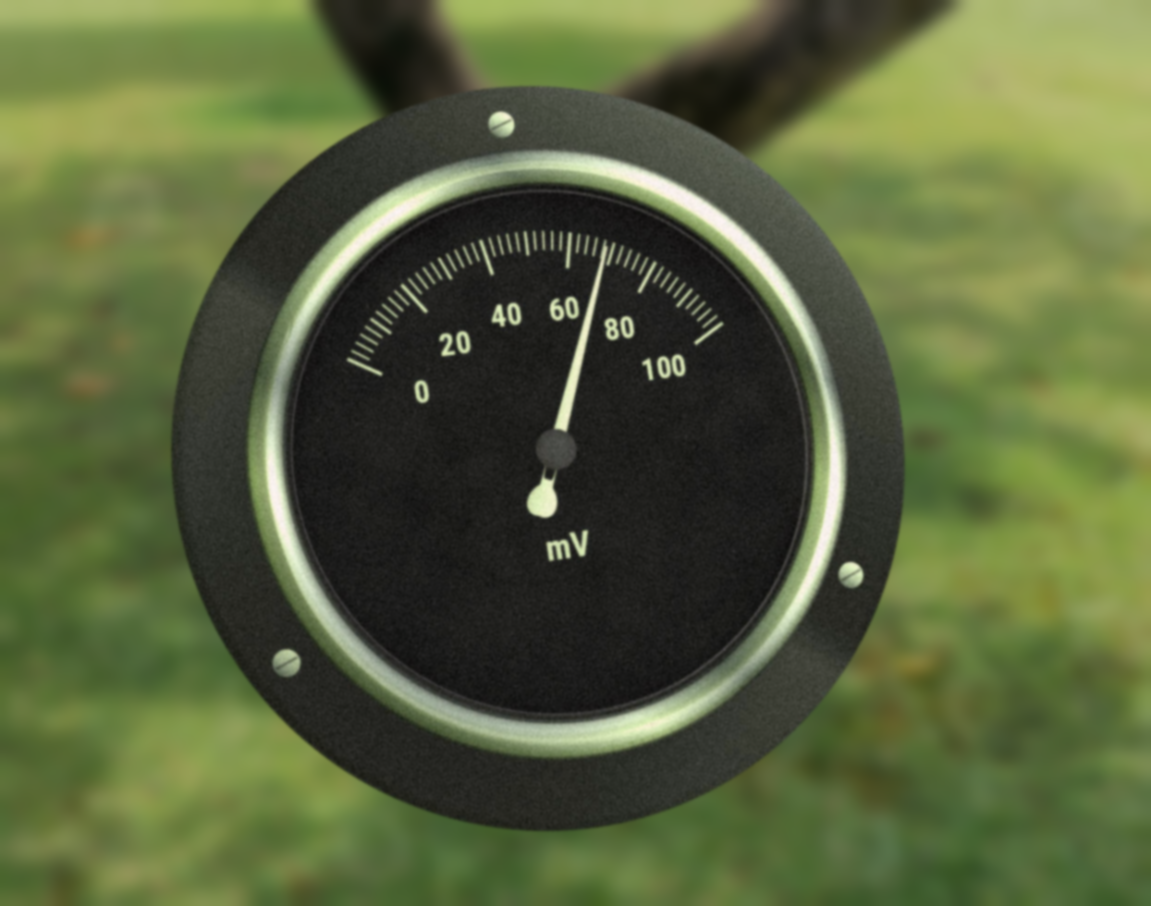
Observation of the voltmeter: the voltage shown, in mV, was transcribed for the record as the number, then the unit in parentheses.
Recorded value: 68 (mV)
